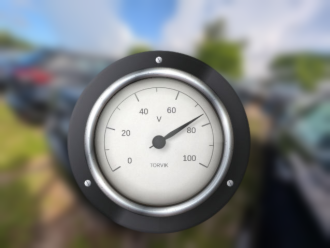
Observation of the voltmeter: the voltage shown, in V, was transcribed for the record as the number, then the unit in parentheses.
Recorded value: 75 (V)
